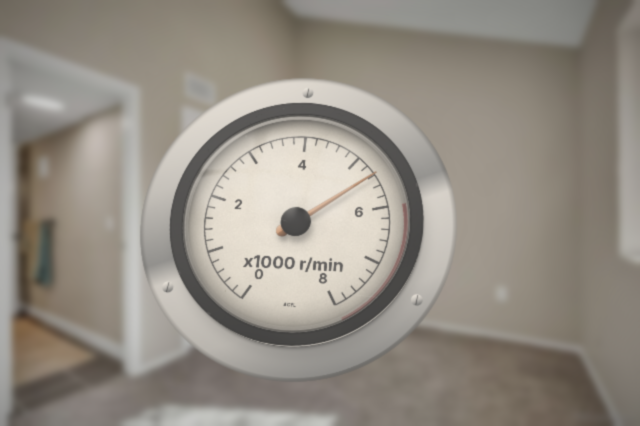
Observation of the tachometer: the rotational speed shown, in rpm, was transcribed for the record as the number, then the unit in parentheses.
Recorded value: 5400 (rpm)
